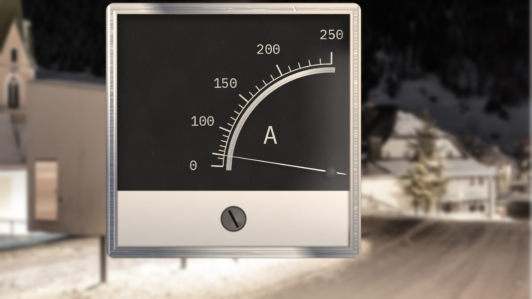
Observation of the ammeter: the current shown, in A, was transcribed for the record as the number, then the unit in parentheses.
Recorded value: 50 (A)
